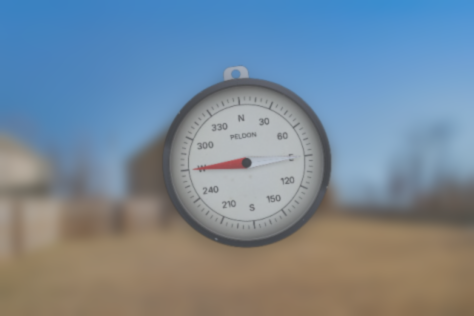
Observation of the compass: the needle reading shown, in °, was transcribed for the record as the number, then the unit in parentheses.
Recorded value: 270 (°)
